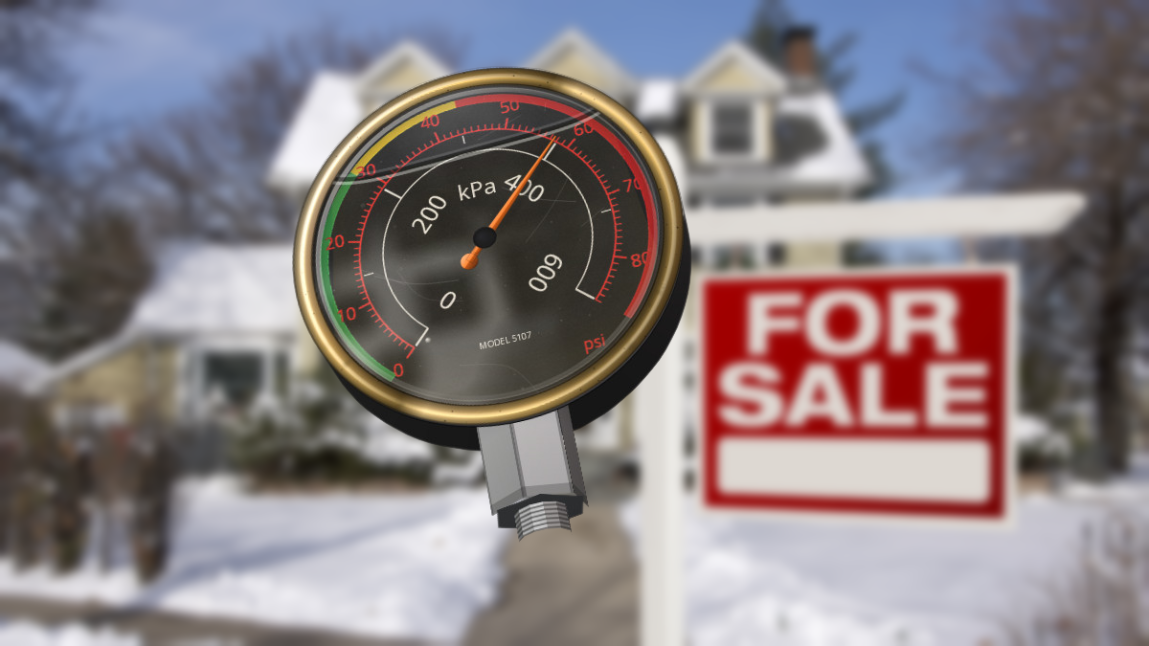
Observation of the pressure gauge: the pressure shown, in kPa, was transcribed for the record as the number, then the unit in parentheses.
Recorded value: 400 (kPa)
